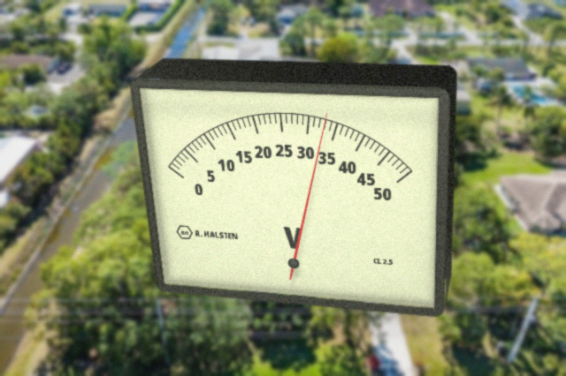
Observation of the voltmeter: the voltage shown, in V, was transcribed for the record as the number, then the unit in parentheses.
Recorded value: 33 (V)
